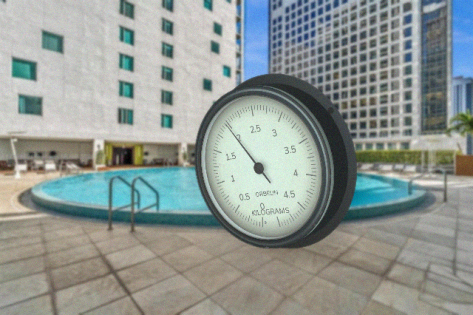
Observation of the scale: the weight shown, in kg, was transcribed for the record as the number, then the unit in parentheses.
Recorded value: 2 (kg)
